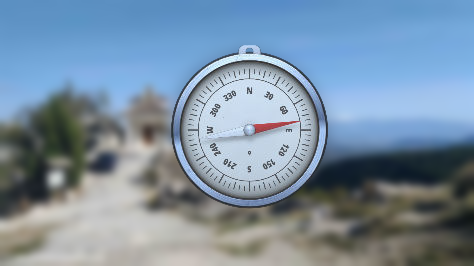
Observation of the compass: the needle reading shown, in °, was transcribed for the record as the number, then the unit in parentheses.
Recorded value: 80 (°)
